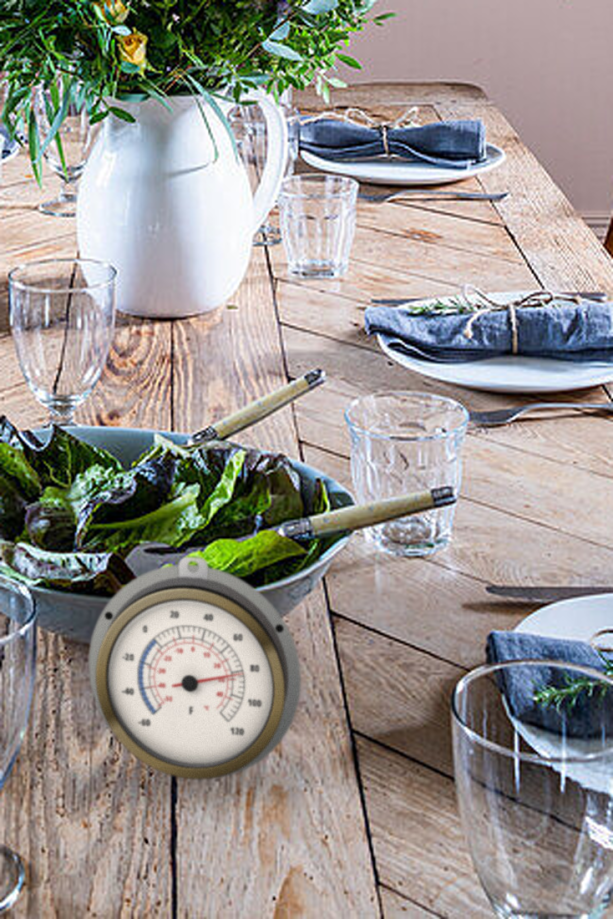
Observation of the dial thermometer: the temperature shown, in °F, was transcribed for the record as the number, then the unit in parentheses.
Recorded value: 80 (°F)
